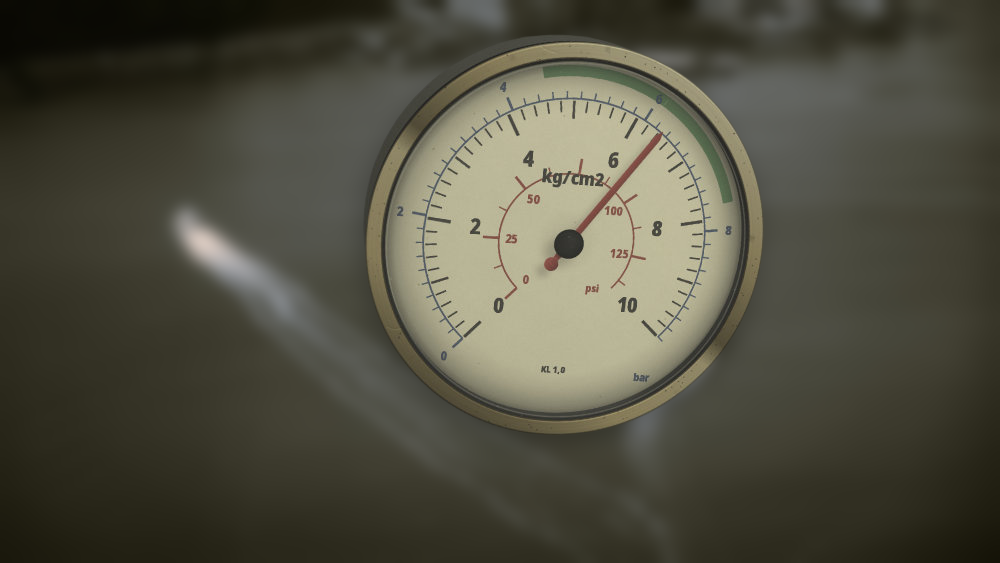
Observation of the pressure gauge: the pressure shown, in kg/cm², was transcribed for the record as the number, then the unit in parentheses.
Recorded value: 6.4 (kg/cm²)
